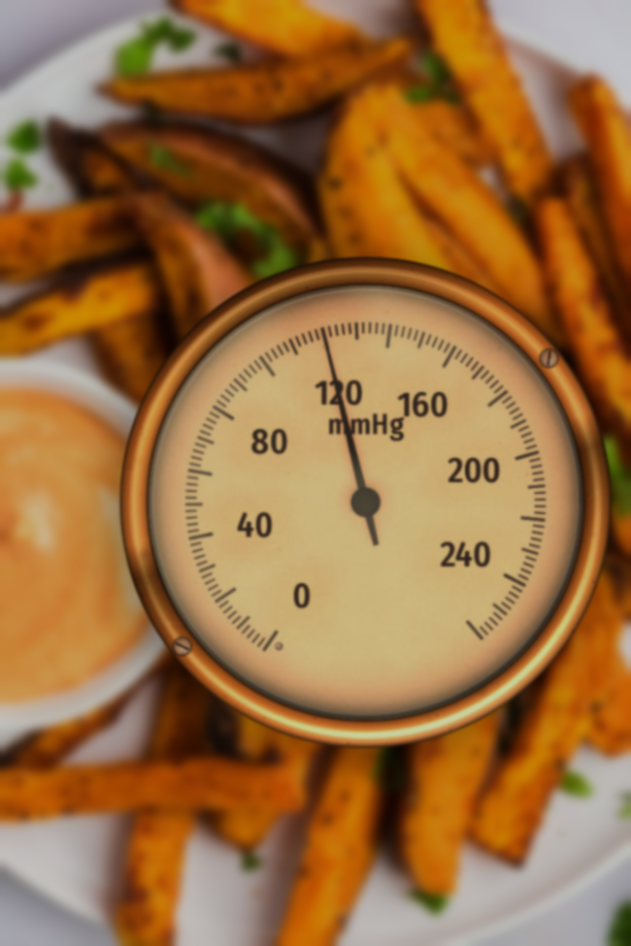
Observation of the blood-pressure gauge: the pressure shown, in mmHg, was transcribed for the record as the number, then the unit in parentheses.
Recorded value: 120 (mmHg)
